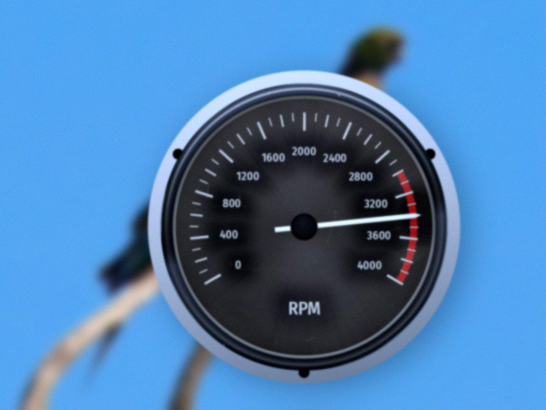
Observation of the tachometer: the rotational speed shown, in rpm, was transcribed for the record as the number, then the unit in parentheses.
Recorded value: 3400 (rpm)
